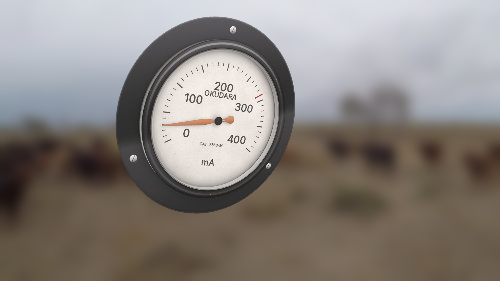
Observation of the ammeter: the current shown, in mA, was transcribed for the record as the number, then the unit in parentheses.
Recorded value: 30 (mA)
